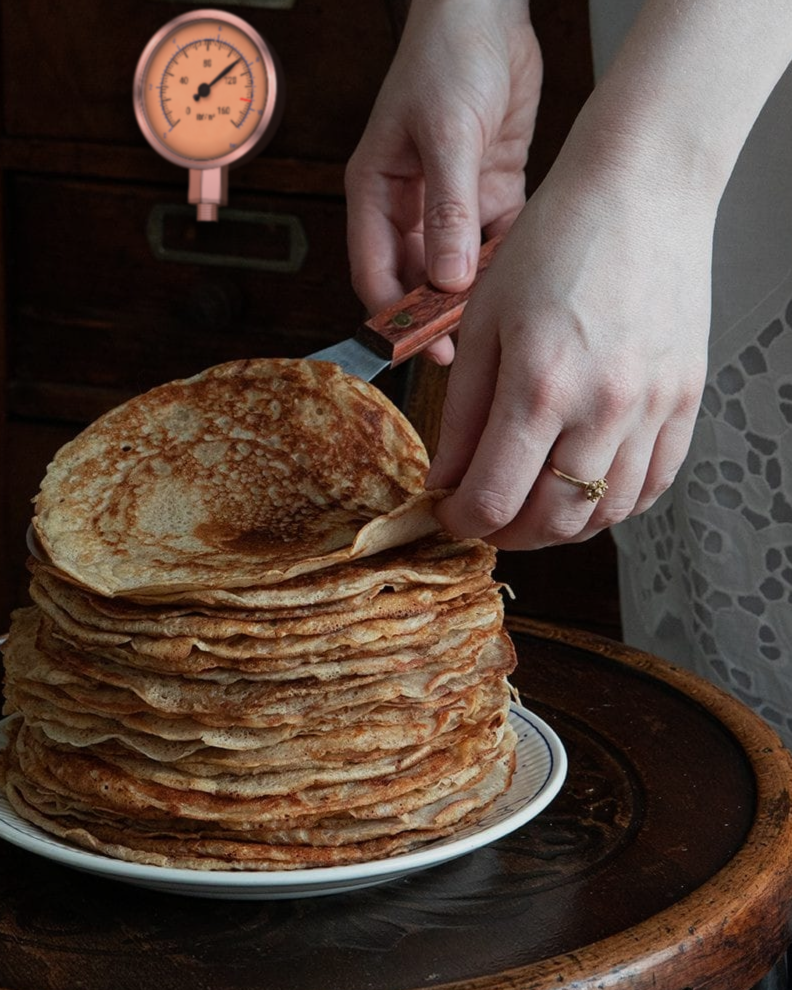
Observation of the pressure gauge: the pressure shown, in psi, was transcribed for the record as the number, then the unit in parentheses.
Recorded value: 110 (psi)
